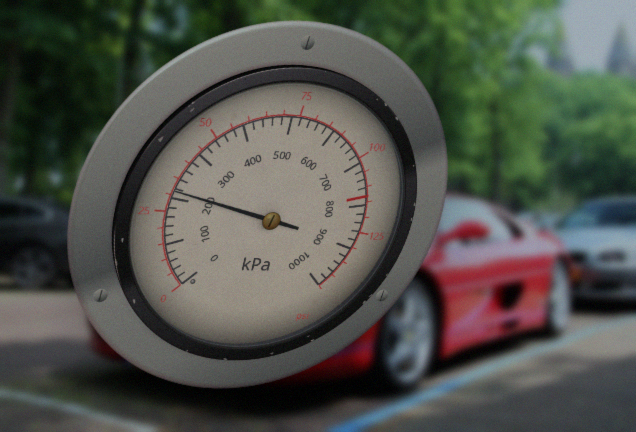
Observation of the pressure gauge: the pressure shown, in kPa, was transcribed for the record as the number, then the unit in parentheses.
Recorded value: 220 (kPa)
